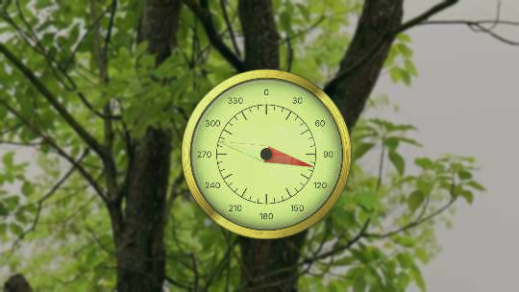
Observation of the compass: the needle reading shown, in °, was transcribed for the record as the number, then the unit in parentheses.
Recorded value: 105 (°)
